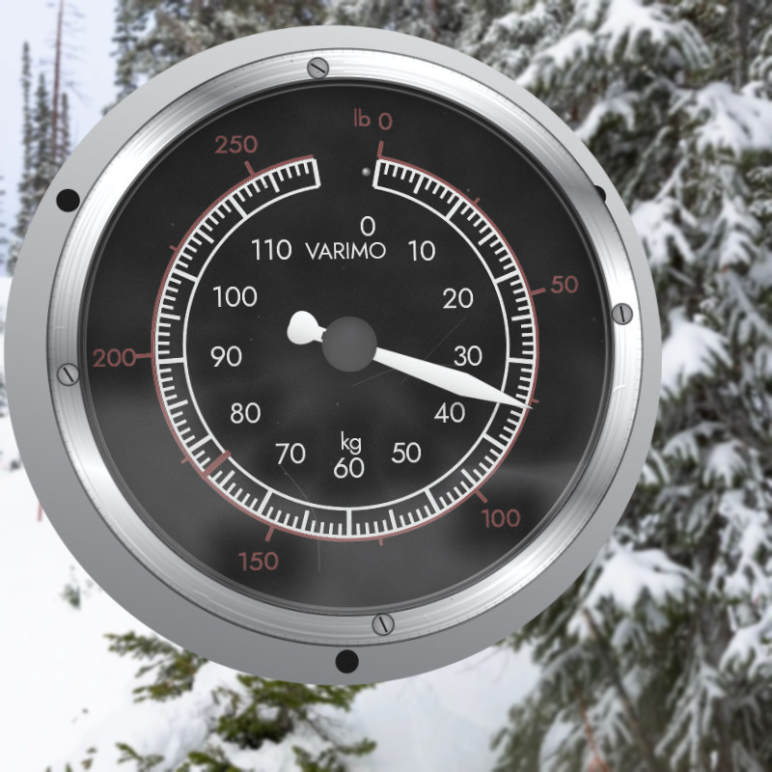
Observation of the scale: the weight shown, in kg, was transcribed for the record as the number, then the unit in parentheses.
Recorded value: 35 (kg)
